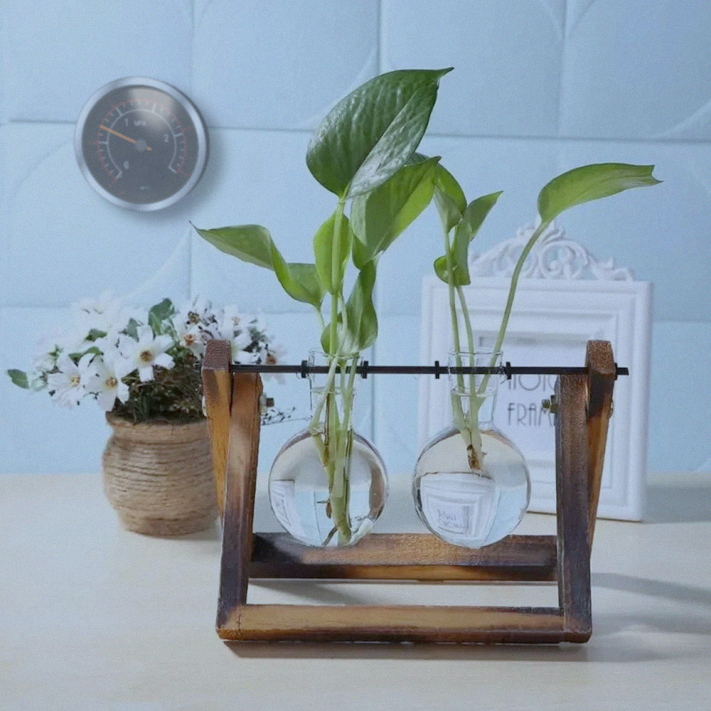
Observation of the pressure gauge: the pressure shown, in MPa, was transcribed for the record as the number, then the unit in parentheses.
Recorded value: 0.7 (MPa)
